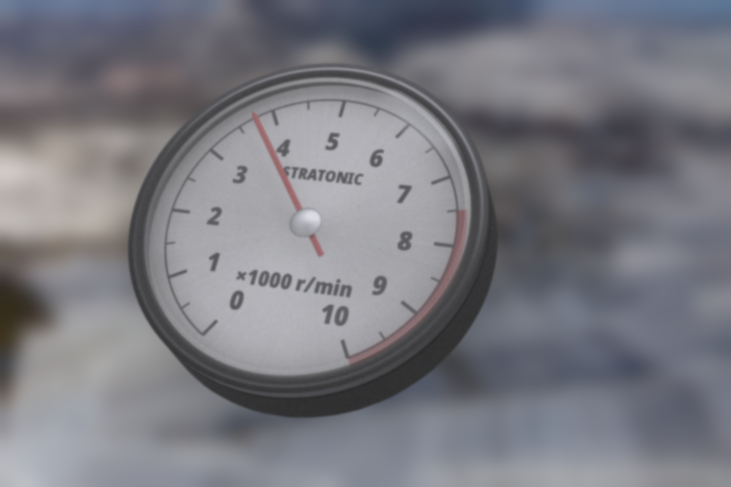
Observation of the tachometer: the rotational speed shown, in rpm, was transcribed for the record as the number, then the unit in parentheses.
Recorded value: 3750 (rpm)
